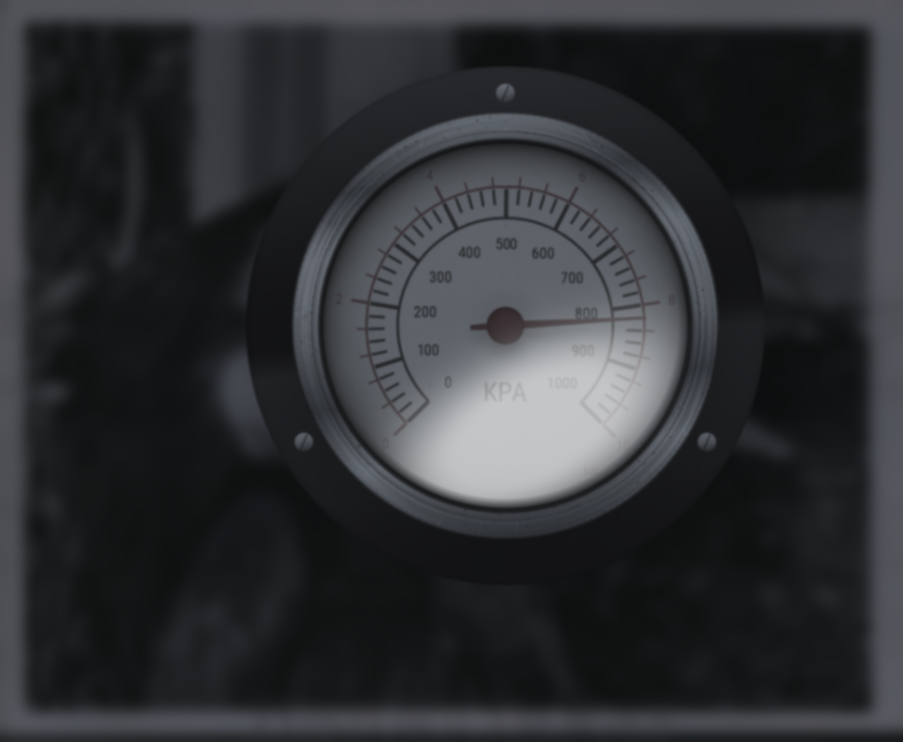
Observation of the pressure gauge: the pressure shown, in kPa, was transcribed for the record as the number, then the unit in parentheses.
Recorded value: 820 (kPa)
